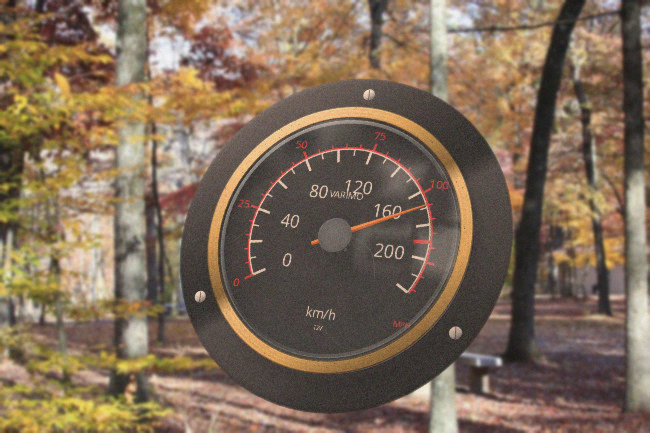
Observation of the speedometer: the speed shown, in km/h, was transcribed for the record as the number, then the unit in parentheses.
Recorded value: 170 (km/h)
